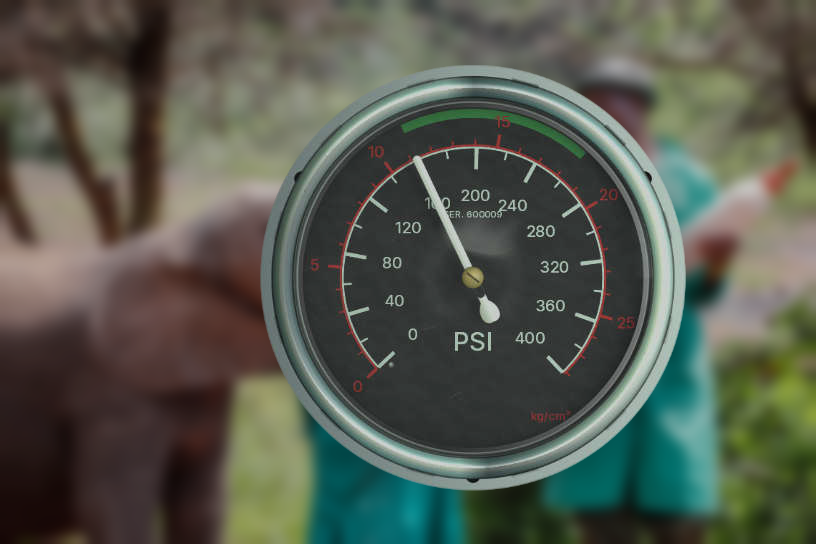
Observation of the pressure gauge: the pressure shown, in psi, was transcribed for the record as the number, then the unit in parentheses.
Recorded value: 160 (psi)
